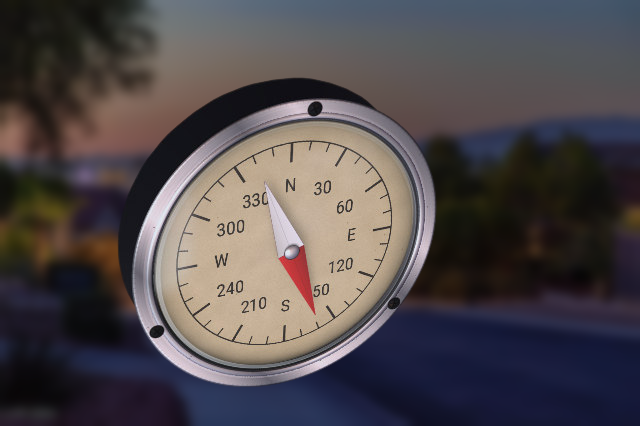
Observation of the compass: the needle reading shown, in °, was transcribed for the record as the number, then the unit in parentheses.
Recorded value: 160 (°)
